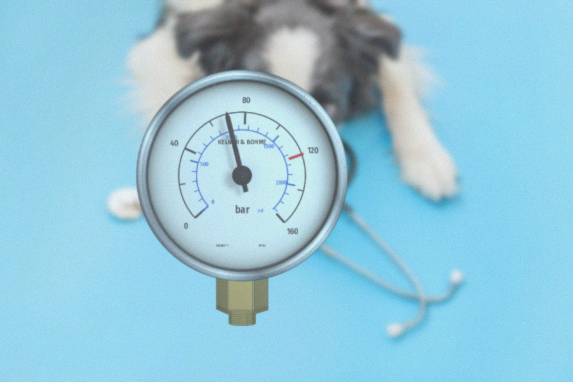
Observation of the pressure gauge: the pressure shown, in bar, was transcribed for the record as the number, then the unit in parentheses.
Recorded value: 70 (bar)
